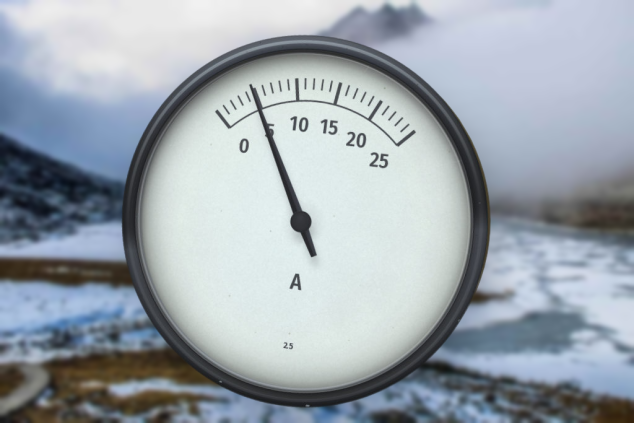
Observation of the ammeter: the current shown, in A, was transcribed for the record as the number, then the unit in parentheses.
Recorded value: 5 (A)
